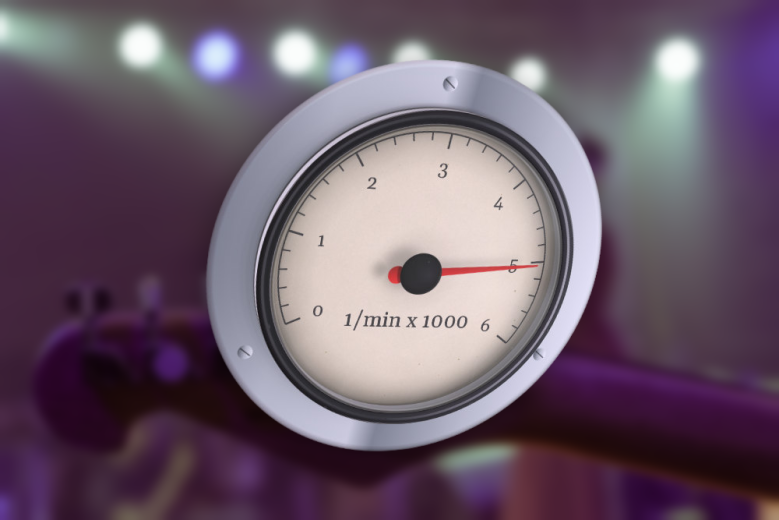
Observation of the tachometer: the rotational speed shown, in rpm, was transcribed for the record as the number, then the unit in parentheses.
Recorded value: 5000 (rpm)
